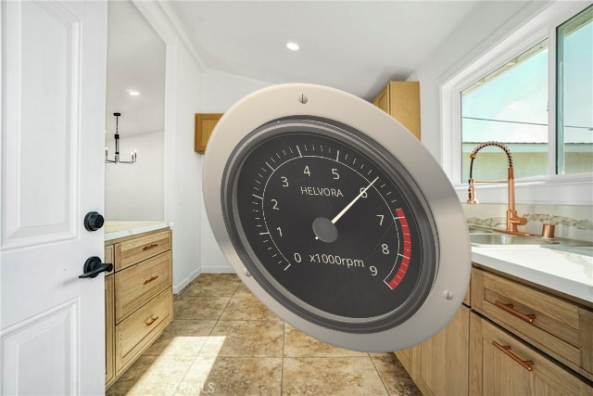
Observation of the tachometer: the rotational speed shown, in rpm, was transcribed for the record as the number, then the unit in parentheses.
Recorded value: 6000 (rpm)
